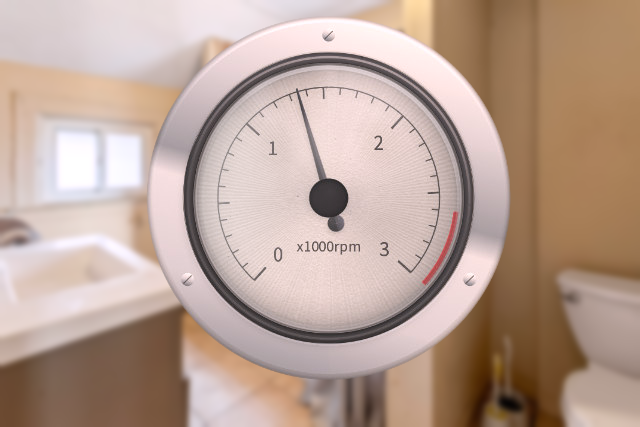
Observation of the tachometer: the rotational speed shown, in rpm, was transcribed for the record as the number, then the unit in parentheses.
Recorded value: 1350 (rpm)
